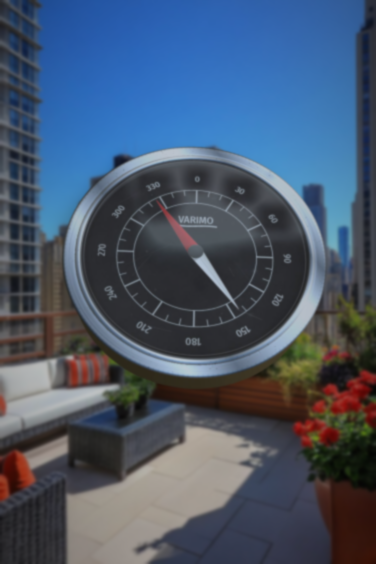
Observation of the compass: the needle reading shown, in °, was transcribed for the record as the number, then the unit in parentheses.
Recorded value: 325 (°)
